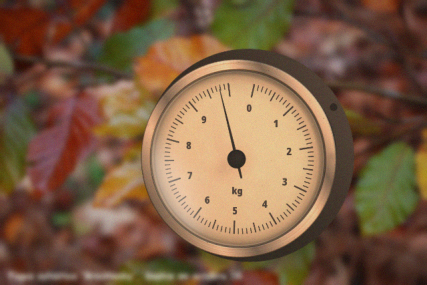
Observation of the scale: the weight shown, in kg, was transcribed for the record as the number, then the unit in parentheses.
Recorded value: 9.8 (kg)
